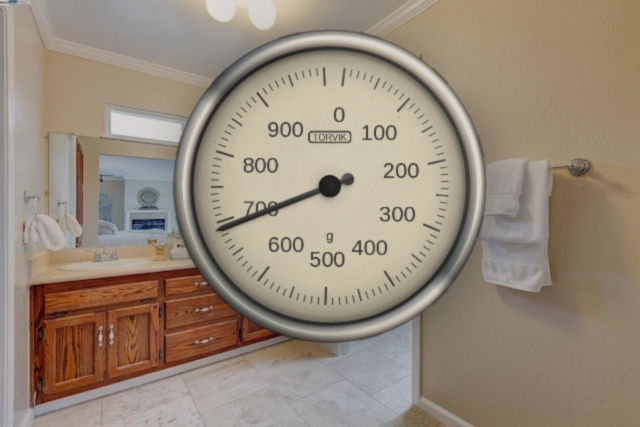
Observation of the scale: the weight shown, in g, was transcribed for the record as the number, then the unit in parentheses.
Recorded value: 690 (g)
